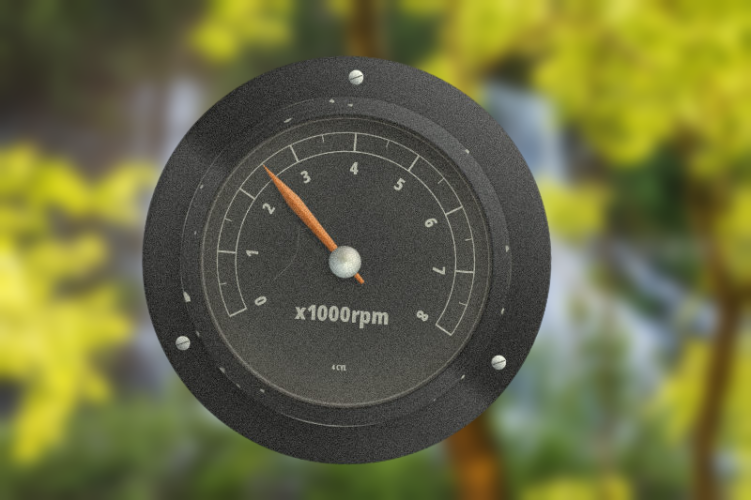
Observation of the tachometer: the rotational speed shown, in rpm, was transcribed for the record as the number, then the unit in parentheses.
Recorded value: 2500 (rpm)
